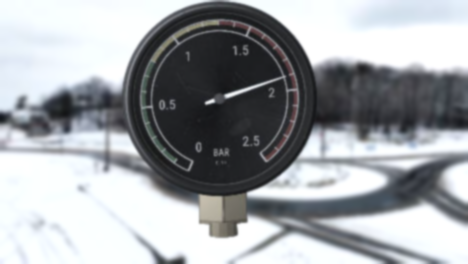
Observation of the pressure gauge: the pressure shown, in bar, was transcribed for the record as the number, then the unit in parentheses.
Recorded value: 1.9 (bar)
